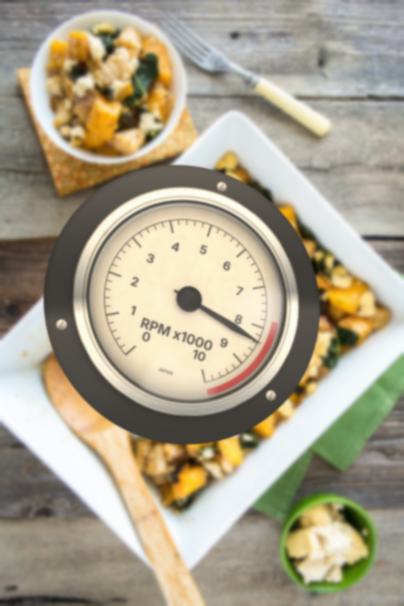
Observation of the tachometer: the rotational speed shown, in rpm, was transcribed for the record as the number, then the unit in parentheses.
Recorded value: 8400 (rpm)
